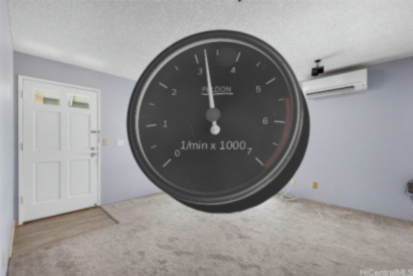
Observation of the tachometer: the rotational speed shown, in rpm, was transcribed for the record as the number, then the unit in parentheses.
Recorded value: 3250 (rpm)
